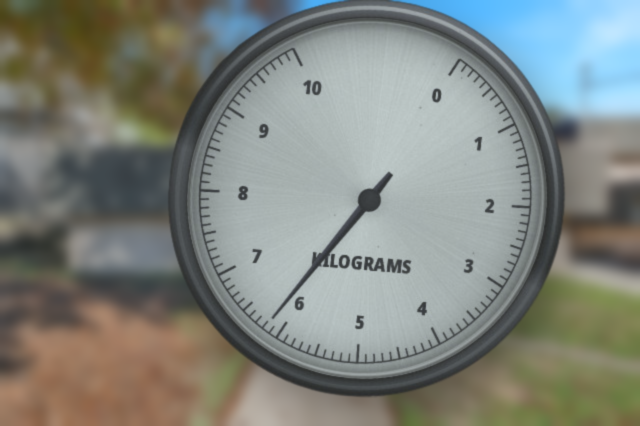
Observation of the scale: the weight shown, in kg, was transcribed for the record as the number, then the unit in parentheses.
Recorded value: 6.2 (kg)
